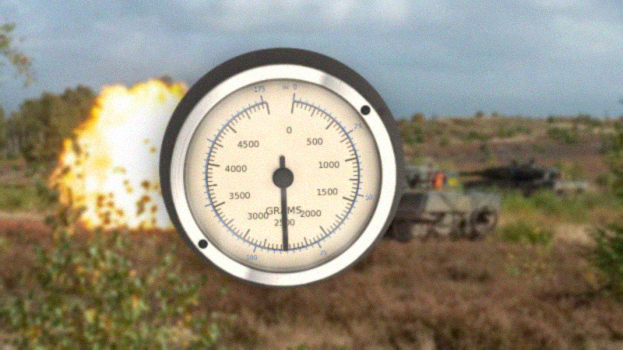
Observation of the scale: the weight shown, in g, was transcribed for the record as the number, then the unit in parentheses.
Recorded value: 2500 (g)
